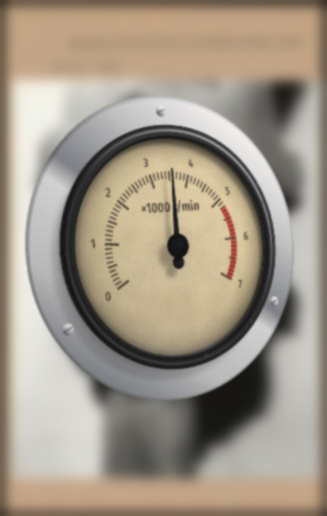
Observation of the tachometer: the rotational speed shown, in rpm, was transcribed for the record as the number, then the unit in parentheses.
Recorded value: 3500 (rpm)
